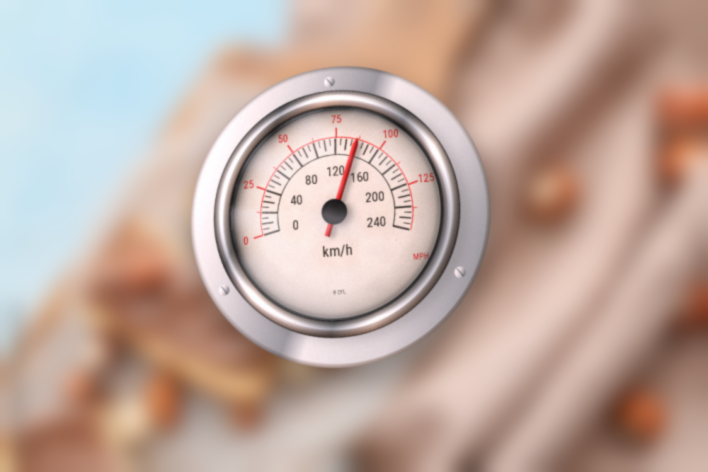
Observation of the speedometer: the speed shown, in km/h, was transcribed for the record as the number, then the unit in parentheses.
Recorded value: 140 (km/h)
